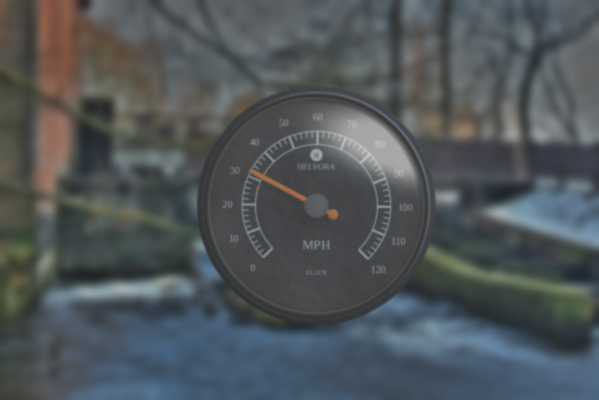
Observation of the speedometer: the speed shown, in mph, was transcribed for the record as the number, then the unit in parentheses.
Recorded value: 32 (mph)
